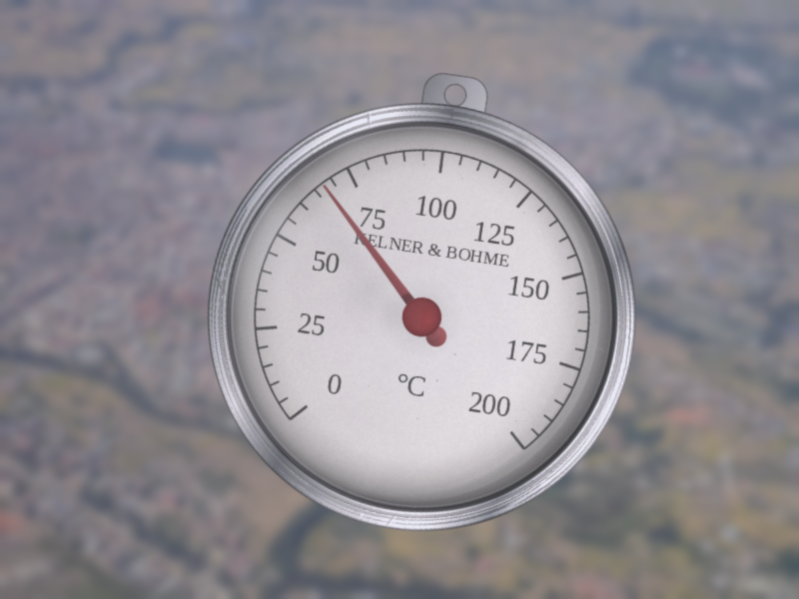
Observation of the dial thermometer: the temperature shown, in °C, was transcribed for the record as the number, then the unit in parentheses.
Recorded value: 67.5 (°C)
